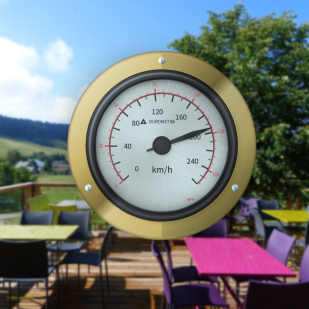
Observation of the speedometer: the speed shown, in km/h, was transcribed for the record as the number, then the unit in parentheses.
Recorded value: 195 (km/h)
